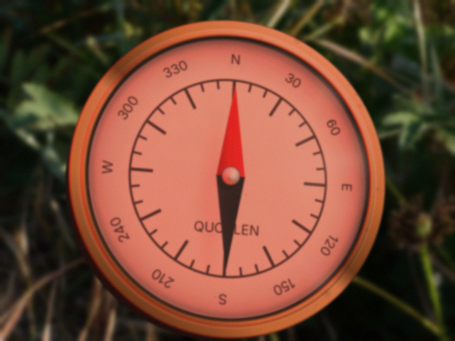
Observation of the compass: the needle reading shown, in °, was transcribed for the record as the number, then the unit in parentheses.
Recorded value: 0 (°)
